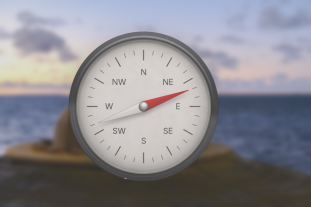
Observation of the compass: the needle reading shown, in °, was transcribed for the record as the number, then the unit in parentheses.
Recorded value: 70 (°)
